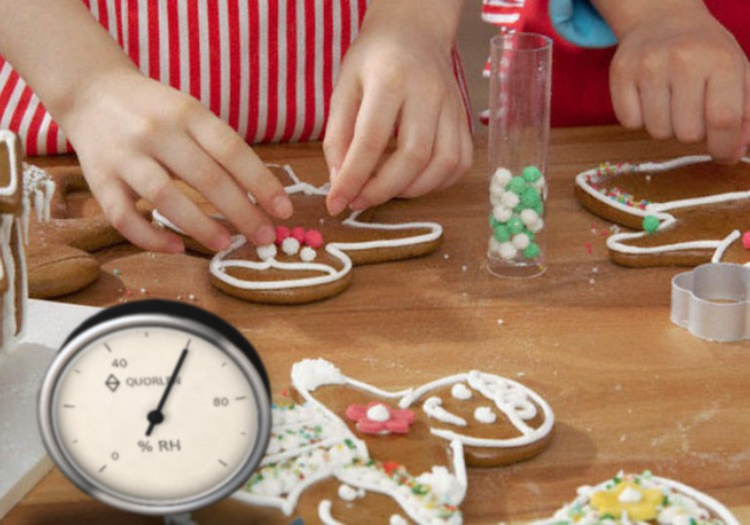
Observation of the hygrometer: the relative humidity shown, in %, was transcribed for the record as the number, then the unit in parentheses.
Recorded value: 60 (%)
